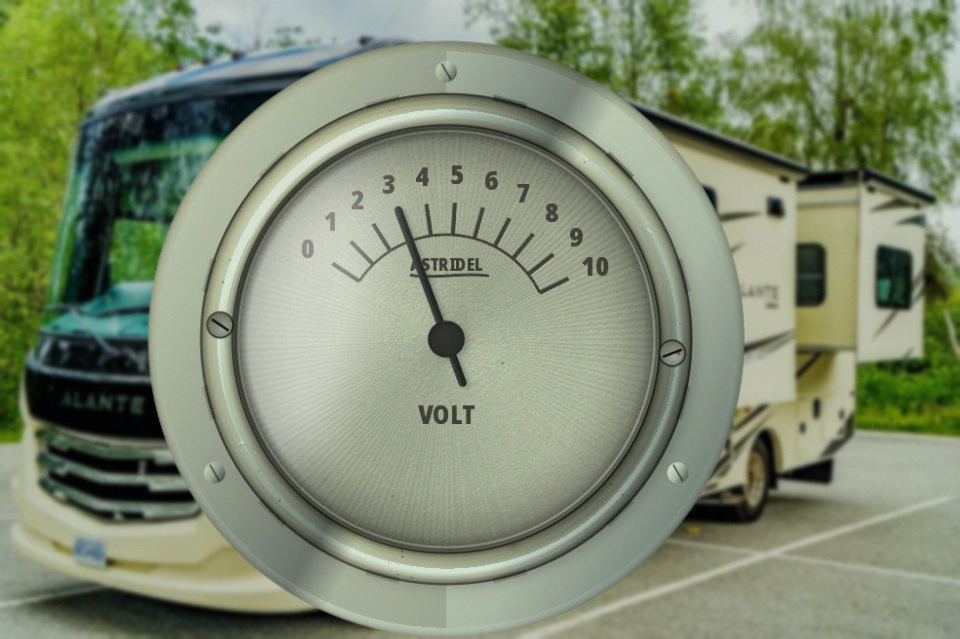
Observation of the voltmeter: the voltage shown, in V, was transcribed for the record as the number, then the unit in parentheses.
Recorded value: 3 (V)
